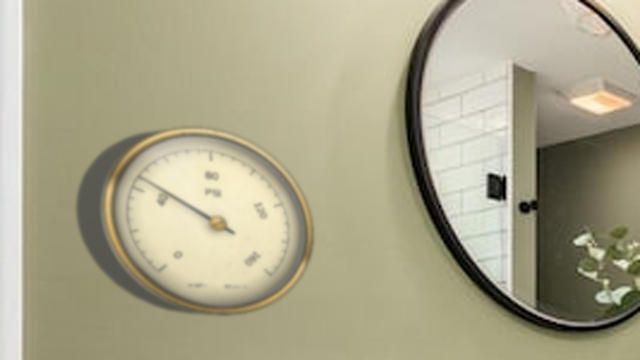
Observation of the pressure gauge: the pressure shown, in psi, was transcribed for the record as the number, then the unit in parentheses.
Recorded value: 45 (psi)
